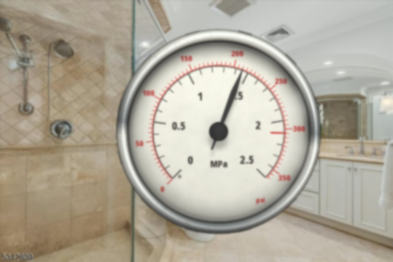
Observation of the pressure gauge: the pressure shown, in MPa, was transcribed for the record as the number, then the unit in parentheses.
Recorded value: 1.45 (MPa)
